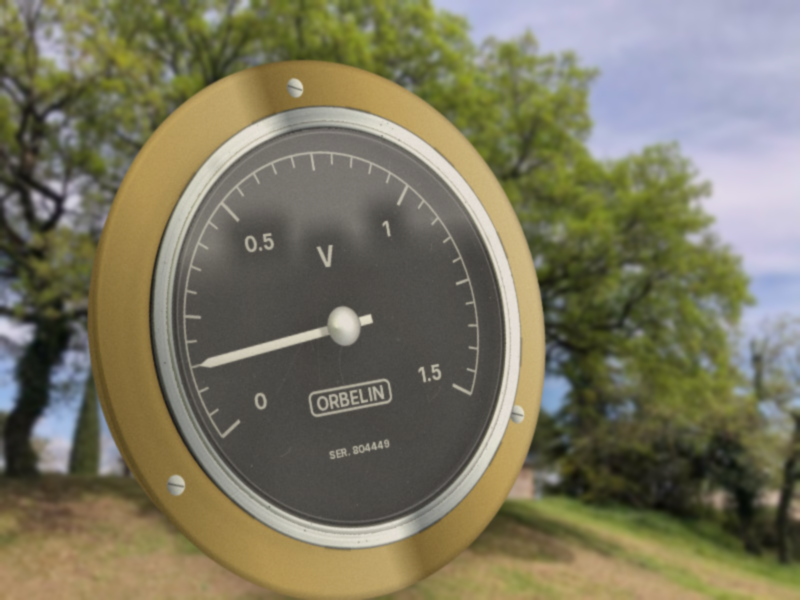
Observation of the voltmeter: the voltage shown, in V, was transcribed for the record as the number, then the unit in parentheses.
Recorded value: 0.15 (V)
